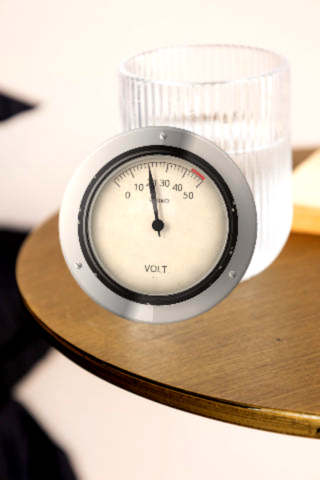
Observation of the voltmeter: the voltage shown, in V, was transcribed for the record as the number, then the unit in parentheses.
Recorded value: 20 (V)
